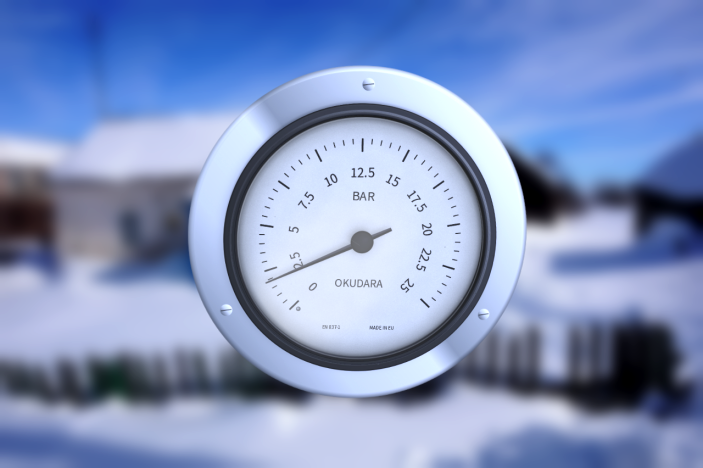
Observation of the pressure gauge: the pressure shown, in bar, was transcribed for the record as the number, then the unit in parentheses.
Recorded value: 2 (bar)
